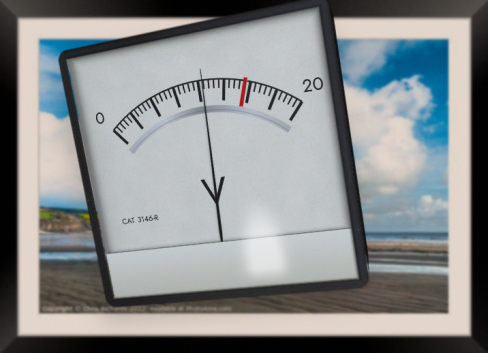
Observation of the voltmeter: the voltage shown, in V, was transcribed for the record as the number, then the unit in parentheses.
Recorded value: 10.5 (V)
